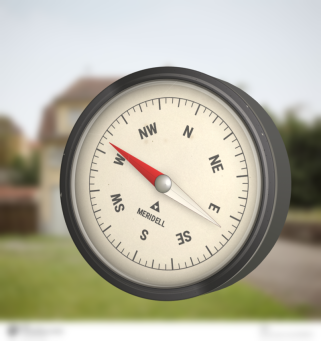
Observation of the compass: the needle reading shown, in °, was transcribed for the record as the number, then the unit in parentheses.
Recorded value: 280 (°)
